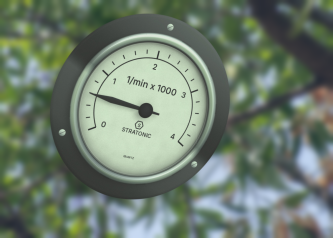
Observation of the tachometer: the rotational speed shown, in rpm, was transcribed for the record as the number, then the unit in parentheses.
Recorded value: 600 (rpm)
